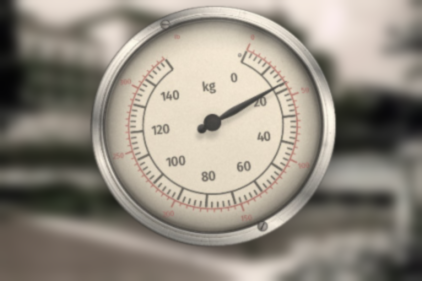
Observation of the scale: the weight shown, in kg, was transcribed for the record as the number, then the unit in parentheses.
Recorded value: 18 (kg)
